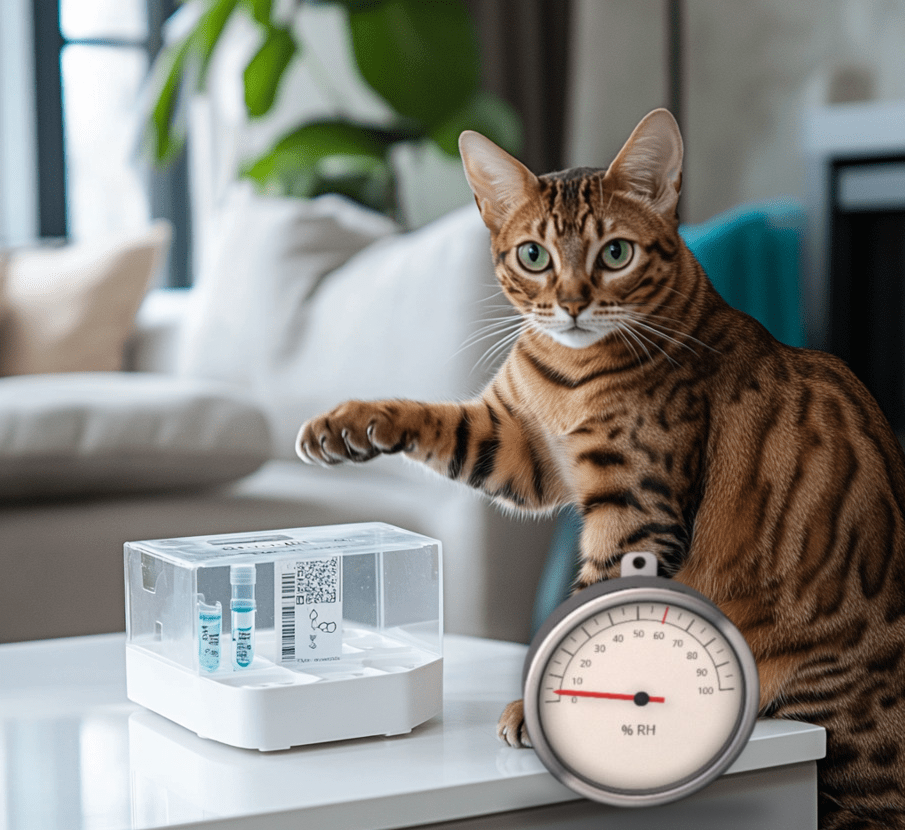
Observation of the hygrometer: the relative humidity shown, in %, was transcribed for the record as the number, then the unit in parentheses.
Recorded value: 5 (%)
